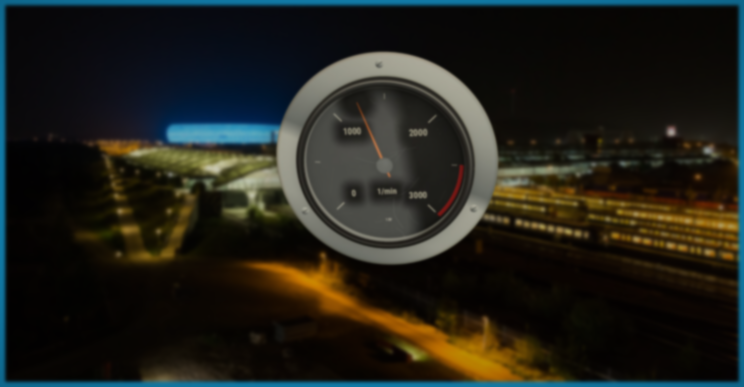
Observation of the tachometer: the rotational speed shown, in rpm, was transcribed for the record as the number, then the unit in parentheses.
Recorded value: 1250 (rpm)
